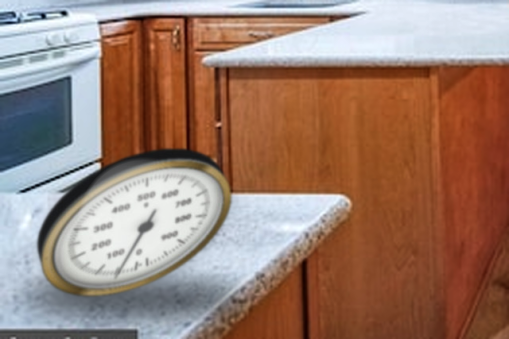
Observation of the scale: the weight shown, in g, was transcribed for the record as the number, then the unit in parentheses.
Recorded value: 50 (g)
